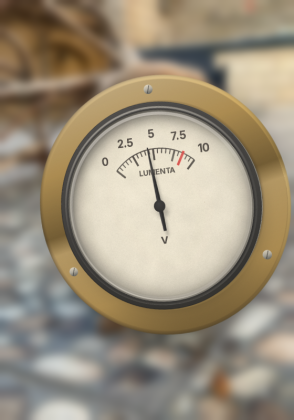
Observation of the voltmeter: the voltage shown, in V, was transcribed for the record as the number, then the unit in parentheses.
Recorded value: 4.5 (V)
